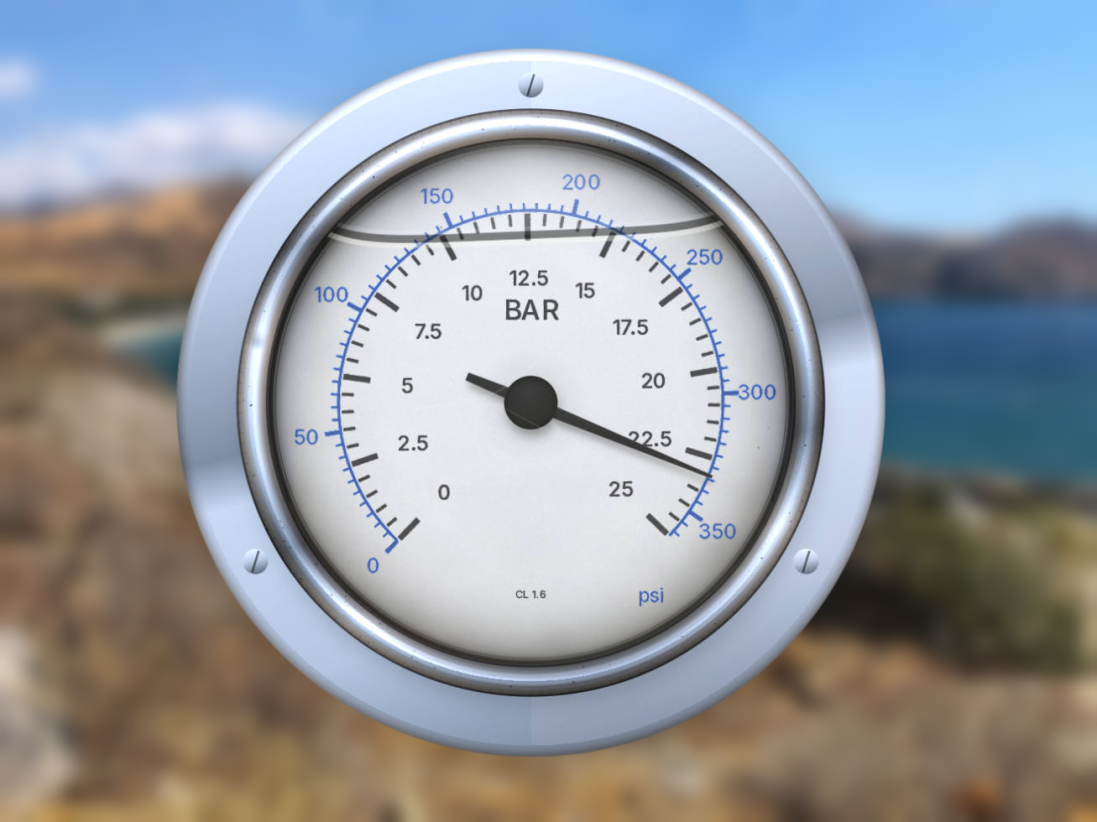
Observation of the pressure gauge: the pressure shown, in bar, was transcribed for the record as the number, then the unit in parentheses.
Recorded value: 23 (bar)
